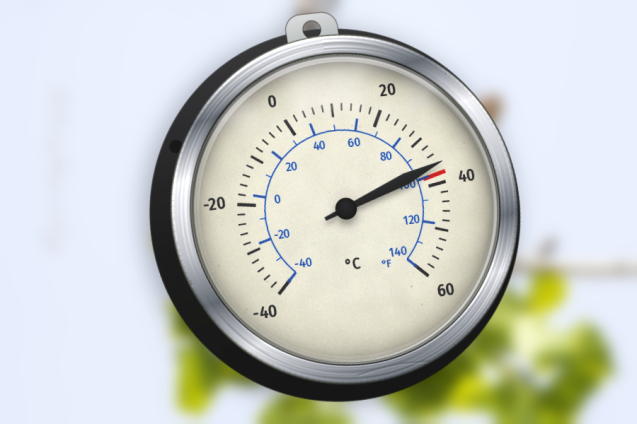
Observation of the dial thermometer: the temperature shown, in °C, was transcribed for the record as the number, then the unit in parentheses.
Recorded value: 36 (°C)
